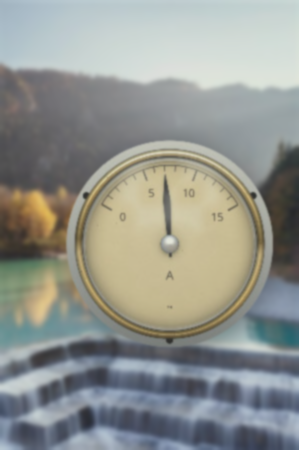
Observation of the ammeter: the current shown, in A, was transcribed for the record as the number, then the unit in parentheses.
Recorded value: 7 (A)
